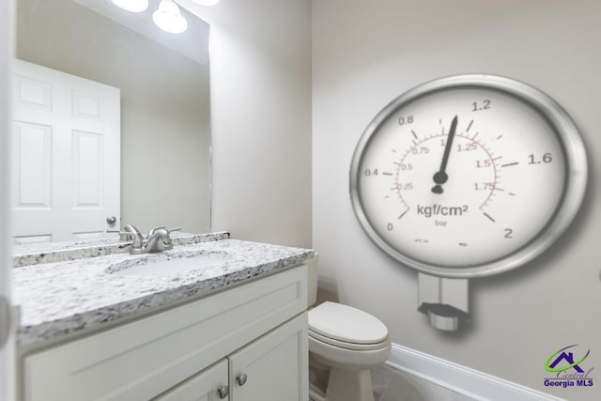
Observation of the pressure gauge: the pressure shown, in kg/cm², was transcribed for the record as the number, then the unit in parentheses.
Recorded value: 1.1 (kg/cm²)
